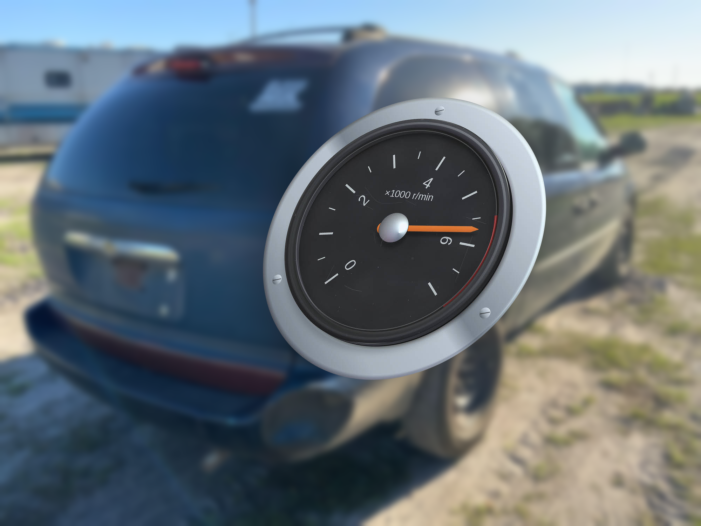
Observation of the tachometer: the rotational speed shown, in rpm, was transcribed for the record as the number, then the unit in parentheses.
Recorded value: 5750 (rpm)
